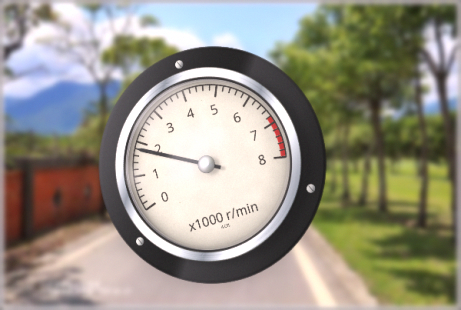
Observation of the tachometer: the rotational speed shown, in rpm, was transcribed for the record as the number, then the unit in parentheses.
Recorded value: 1800 (rpm)
